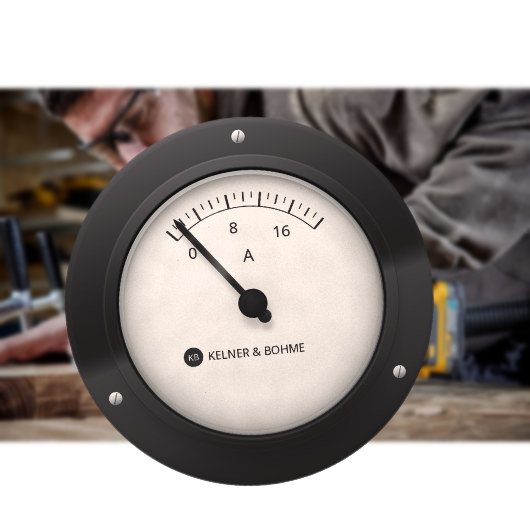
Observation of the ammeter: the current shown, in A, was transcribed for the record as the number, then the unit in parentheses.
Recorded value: 1.5 (A)
